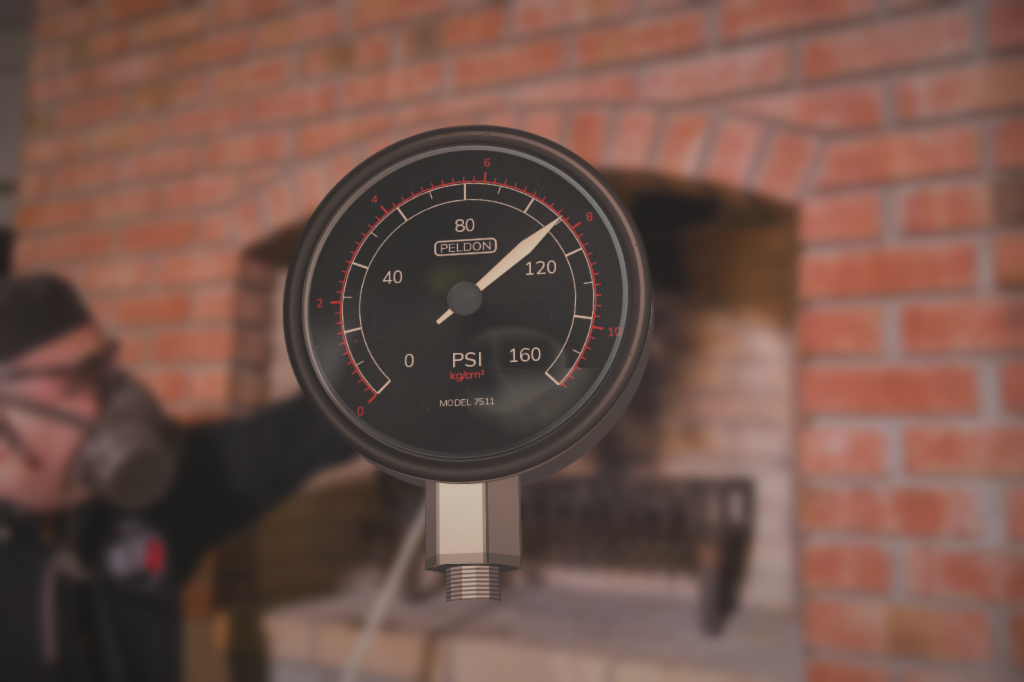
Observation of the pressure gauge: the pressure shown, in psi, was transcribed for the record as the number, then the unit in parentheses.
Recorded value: 110 (psi)
